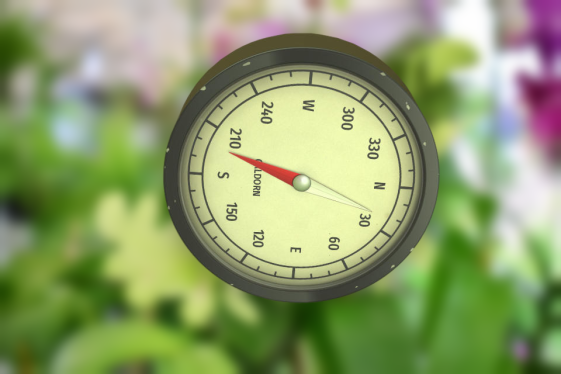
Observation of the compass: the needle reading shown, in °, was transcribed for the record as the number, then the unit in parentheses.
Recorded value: 200 (°)
